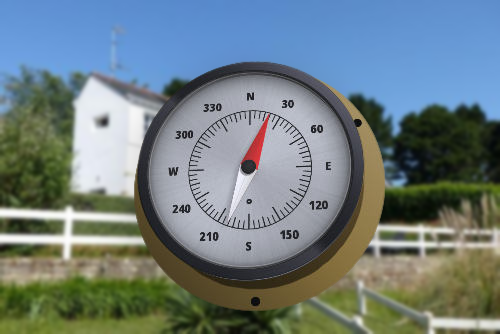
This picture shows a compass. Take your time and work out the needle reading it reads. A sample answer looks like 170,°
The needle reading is 20,°
